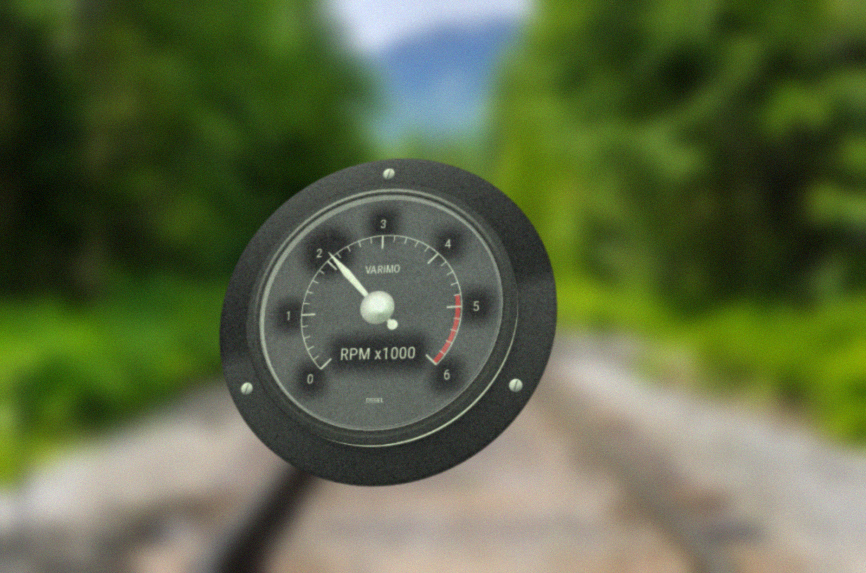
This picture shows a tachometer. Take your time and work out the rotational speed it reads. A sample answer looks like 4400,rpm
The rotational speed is 2100,rpm
